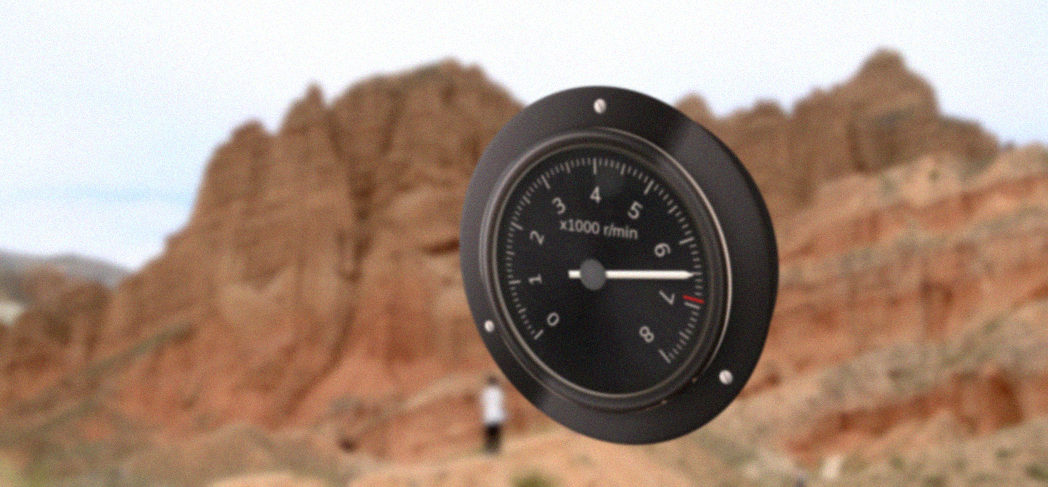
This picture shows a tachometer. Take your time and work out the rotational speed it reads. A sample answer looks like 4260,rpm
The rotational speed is 6500,rpm
